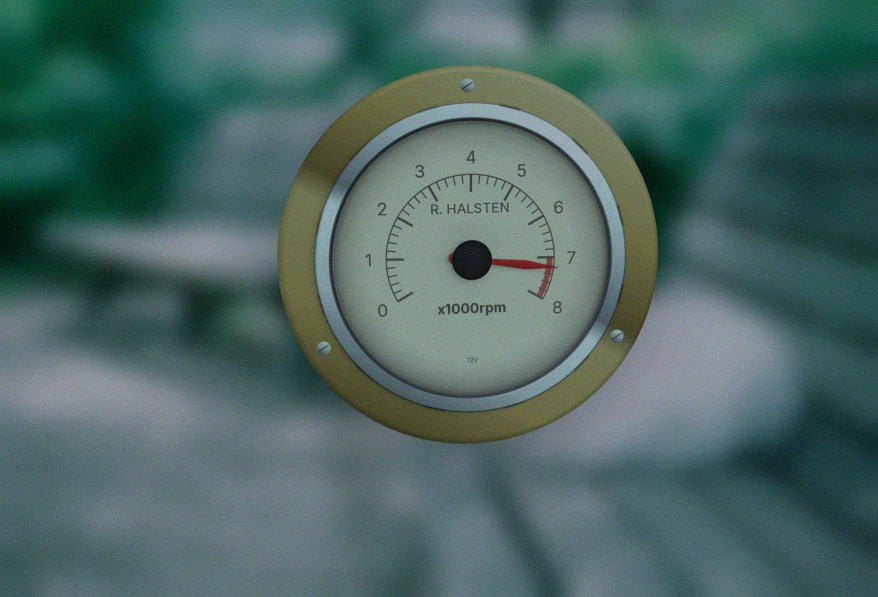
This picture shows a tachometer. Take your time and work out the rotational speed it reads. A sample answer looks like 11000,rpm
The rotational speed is 7200,rpm
